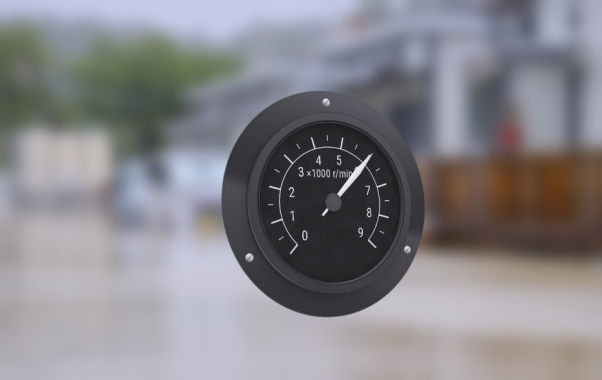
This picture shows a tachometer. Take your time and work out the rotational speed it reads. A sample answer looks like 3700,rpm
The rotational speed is 6000,rpm
